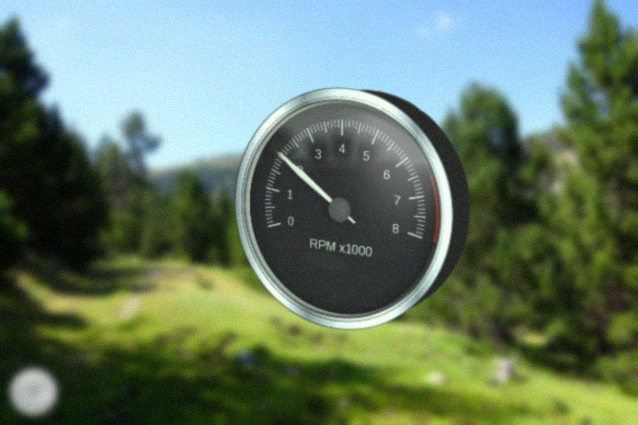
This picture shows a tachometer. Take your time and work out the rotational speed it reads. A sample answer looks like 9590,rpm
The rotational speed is 2000,rpm
